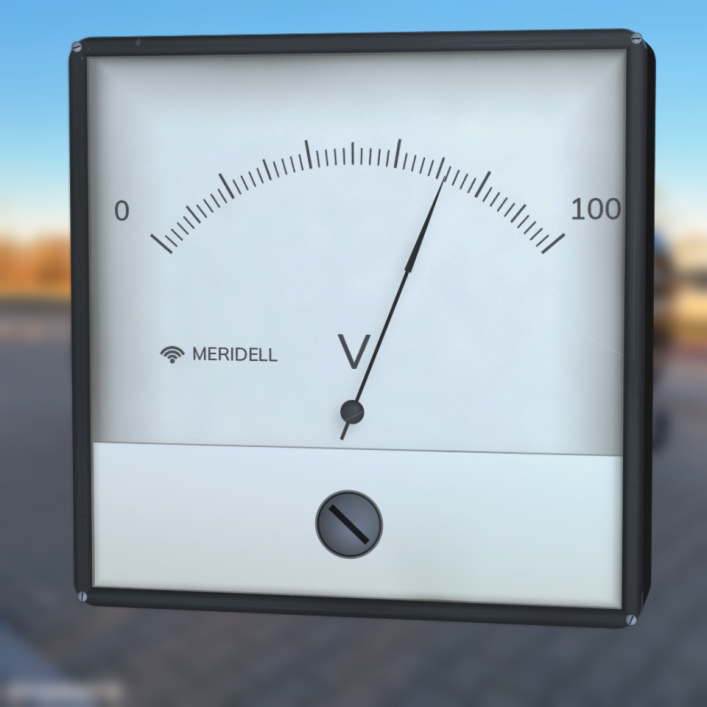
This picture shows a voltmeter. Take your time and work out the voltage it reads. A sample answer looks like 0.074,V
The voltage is 72,V
